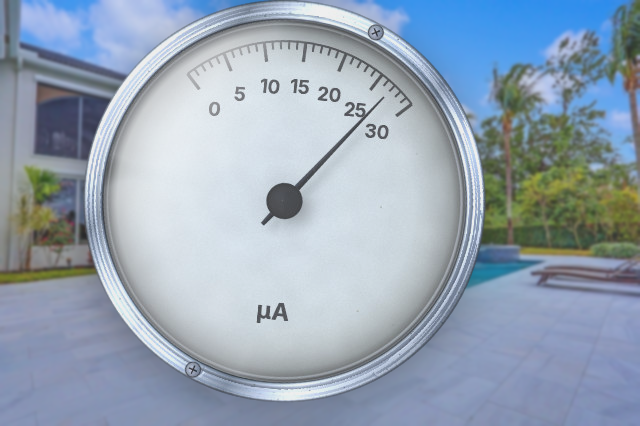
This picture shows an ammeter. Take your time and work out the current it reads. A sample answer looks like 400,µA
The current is 27,µA
